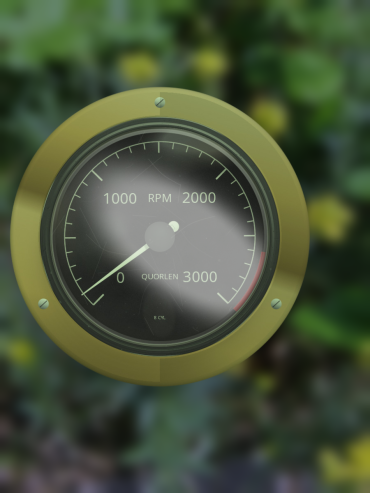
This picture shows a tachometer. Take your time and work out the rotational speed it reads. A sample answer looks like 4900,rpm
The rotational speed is 100,rpm
